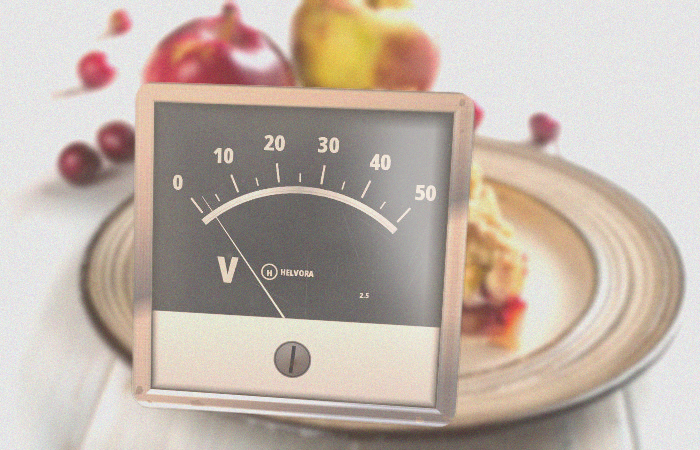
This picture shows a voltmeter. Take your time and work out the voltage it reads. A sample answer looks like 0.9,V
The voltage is 2.5,V
